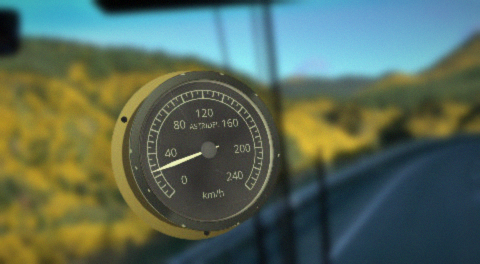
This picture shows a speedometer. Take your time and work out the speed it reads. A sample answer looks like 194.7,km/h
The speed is 25,km/h
